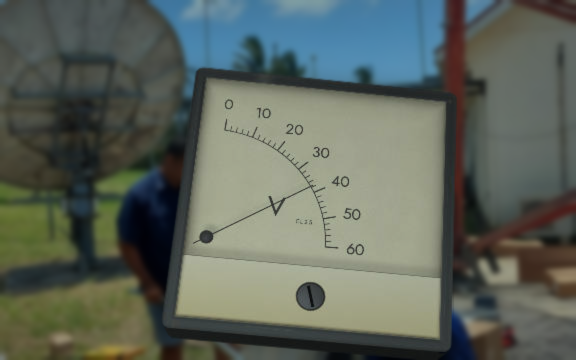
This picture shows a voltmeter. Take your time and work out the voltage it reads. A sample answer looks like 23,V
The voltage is 38,V
